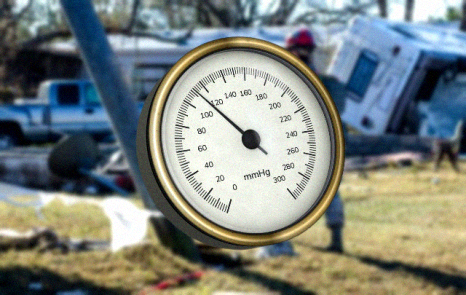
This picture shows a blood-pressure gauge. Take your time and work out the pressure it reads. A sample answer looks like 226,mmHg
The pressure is 110,mmHg
